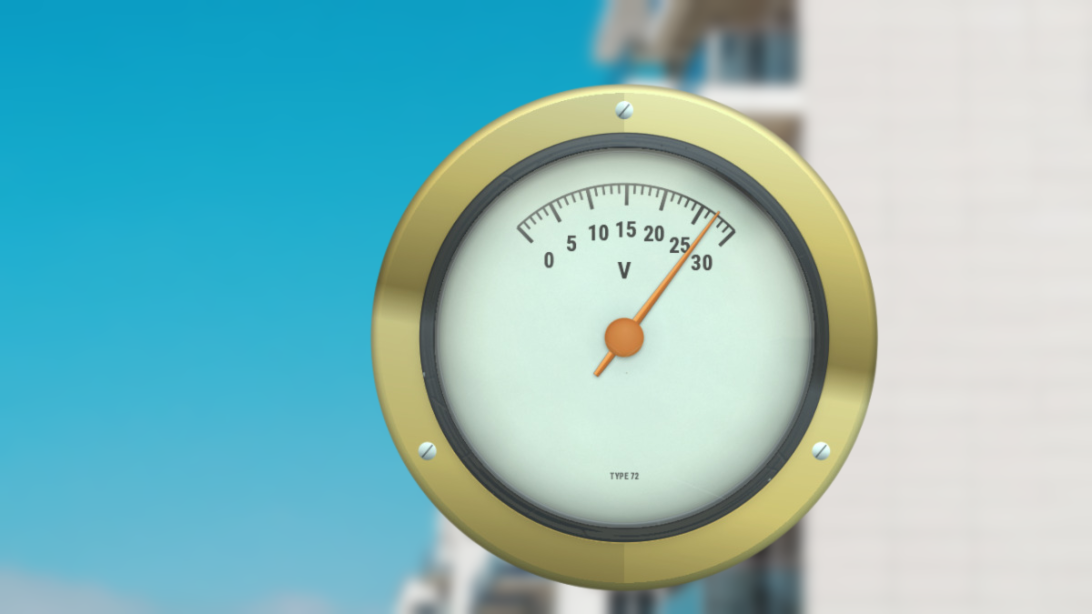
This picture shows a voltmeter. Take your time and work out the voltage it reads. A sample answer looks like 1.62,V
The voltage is 27,V
